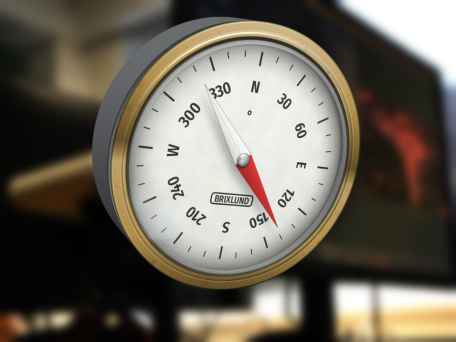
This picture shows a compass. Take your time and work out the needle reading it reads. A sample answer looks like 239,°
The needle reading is 140,°
